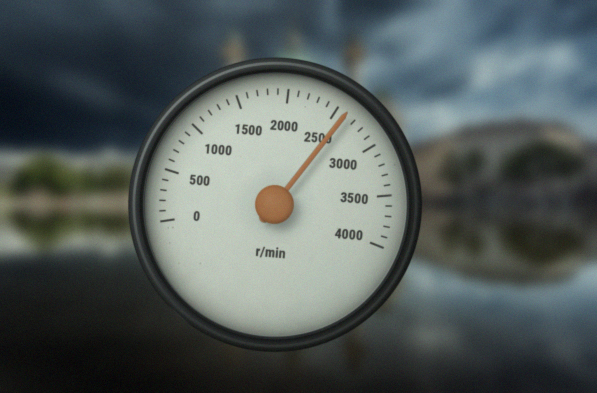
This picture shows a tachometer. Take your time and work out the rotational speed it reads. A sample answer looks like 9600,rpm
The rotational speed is 2600,rpm
